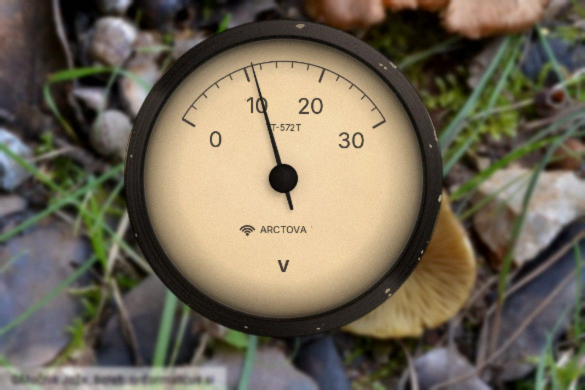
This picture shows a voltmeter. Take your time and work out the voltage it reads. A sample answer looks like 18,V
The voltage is 11,V
